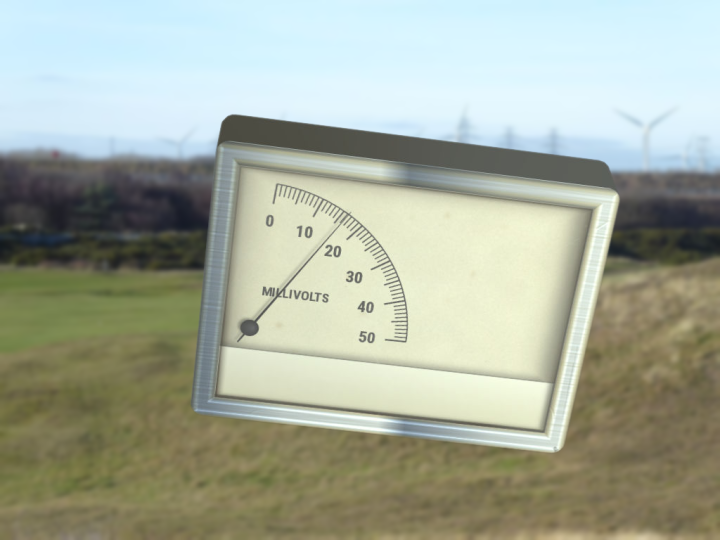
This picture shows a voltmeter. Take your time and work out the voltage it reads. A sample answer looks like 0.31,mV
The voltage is 16,mV
